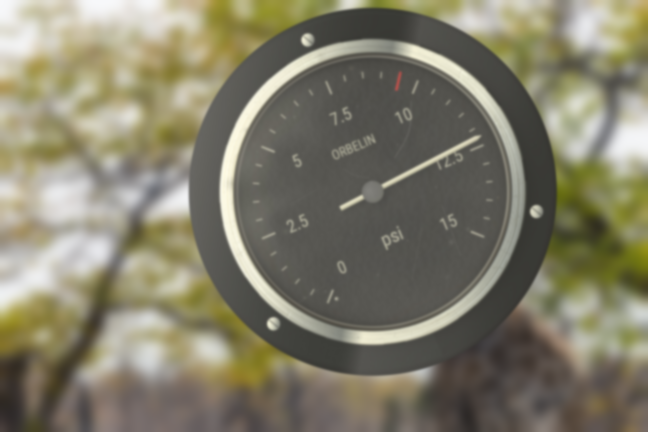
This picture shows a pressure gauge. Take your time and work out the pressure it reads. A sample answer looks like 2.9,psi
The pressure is 12.25,psi
